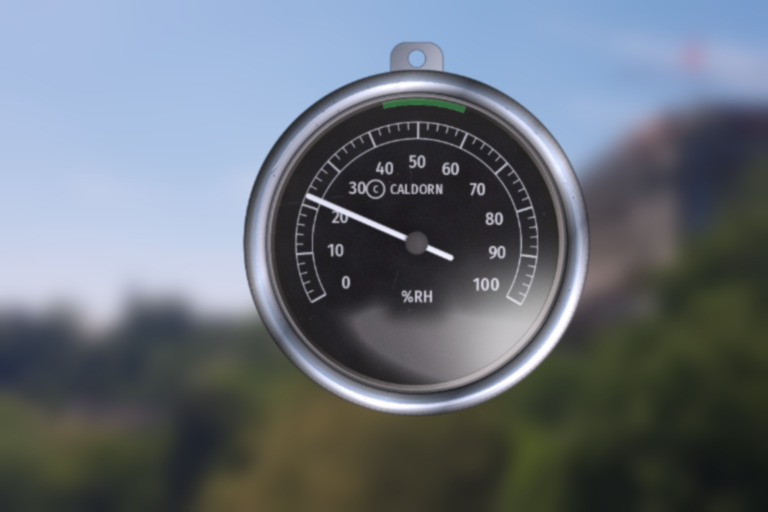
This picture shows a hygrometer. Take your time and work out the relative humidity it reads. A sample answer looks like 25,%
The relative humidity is 22,%
